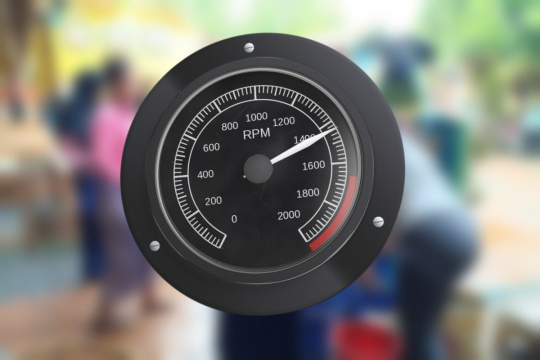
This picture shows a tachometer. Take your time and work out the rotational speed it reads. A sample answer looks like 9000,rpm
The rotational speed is 1440,rpm
